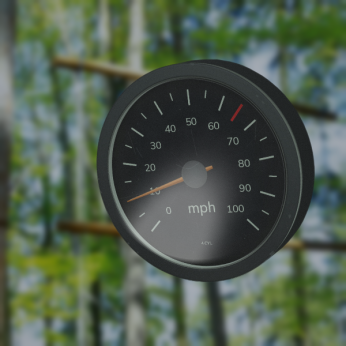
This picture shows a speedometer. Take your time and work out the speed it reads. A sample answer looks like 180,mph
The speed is 10,mph
